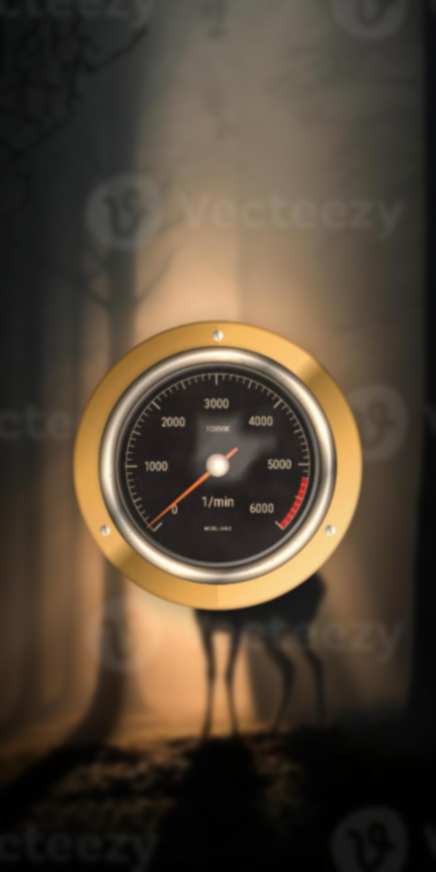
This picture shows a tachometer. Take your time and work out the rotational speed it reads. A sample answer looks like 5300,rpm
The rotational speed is 100,rpm
